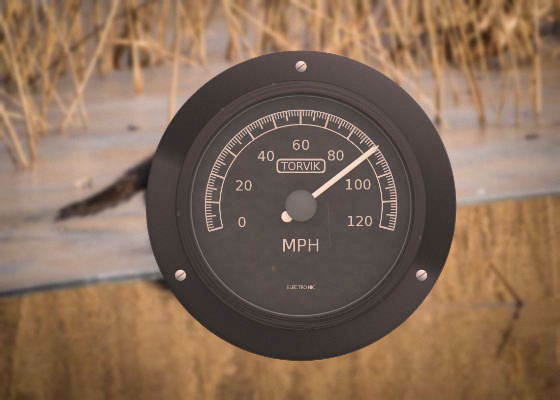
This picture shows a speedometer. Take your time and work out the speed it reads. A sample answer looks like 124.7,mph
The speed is 90,mph
